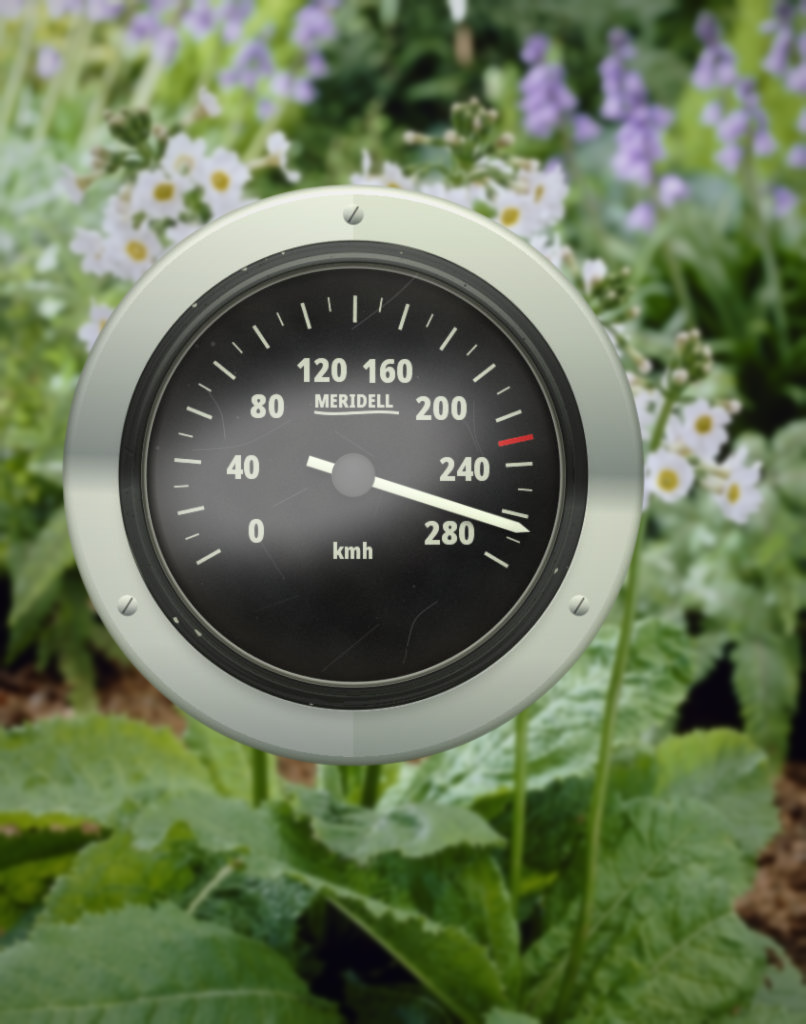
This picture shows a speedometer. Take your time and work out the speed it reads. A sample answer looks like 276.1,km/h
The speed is 265,km/h
